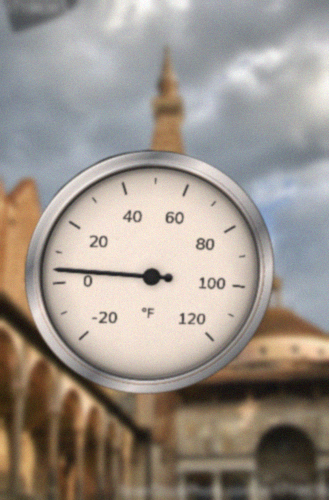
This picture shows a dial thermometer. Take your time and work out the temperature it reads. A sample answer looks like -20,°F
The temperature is 5,°F
